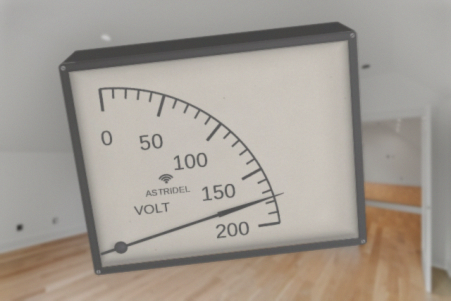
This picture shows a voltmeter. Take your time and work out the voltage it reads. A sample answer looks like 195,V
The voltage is 175,V
